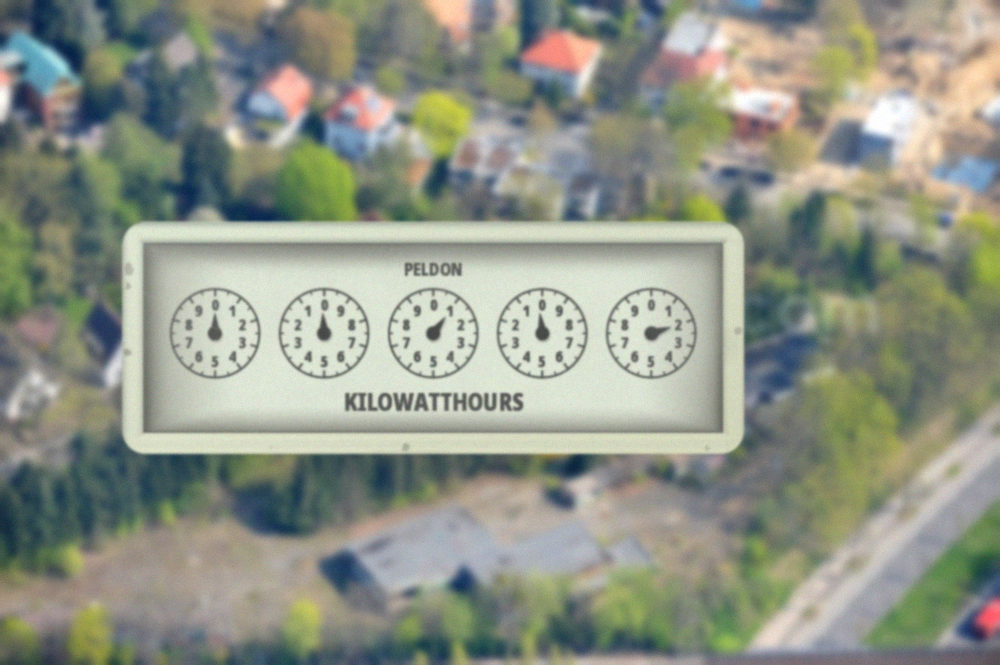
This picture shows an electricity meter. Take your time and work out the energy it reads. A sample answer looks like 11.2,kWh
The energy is 102,kWh
